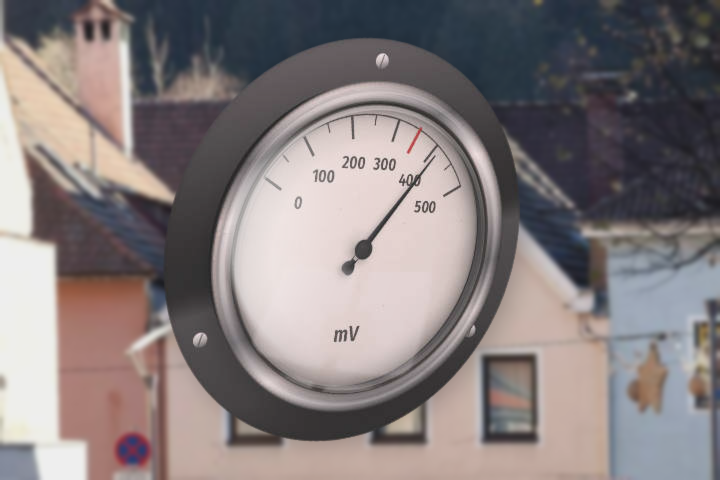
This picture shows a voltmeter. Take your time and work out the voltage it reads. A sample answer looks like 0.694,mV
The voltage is 400,mV
